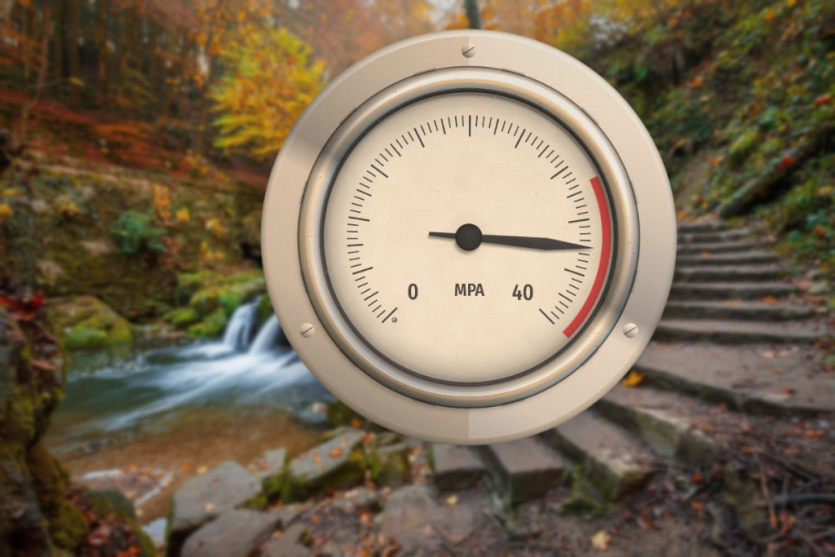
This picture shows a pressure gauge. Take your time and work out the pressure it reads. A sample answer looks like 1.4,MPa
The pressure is 34,MPa
